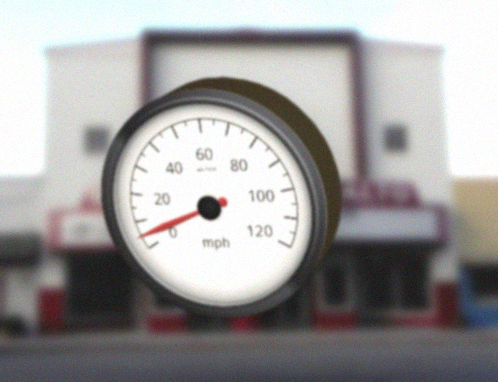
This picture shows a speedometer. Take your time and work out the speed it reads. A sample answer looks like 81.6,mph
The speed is 5,mph
